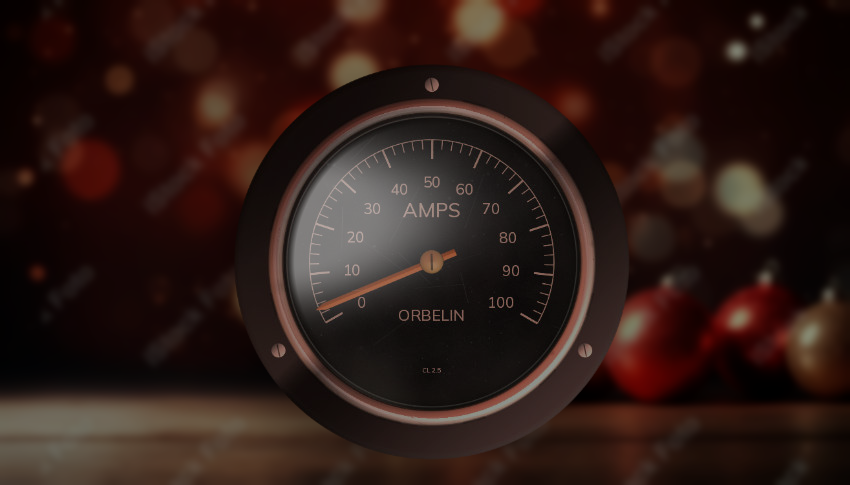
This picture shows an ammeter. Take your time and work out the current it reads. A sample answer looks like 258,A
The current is 3,A
